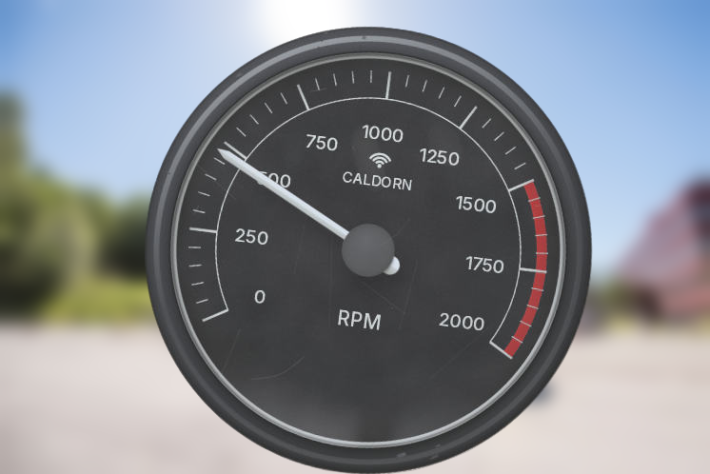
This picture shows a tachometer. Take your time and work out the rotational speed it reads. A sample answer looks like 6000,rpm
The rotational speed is 475,rpm
